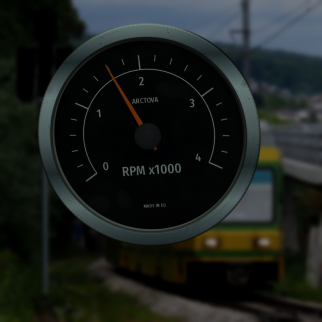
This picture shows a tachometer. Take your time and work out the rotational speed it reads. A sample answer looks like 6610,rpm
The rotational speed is 1600,rpm
